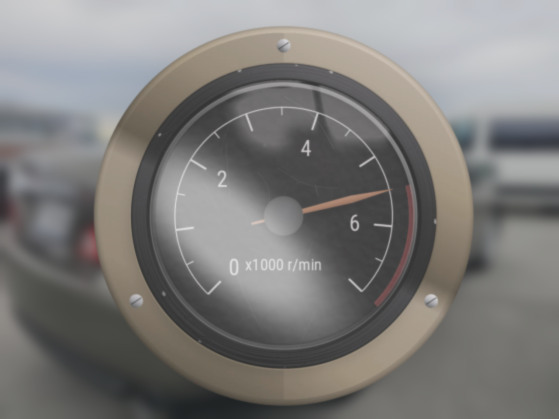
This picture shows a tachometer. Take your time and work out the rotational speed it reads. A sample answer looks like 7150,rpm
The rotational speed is 5500,rpm
